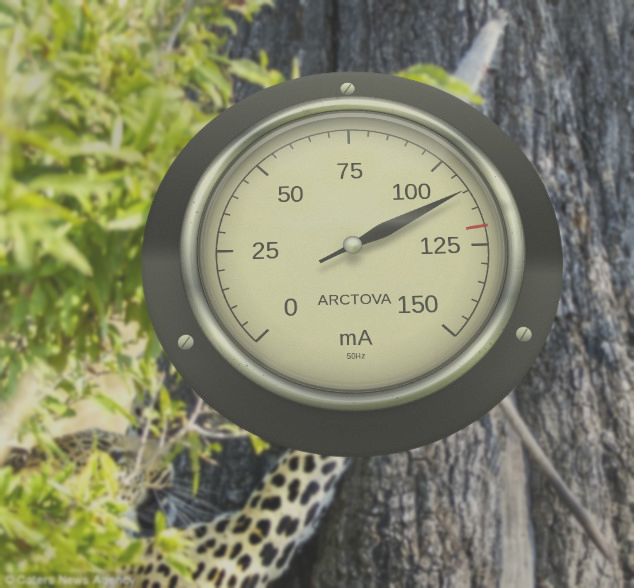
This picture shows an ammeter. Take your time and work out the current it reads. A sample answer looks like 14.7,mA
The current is 110,mA
